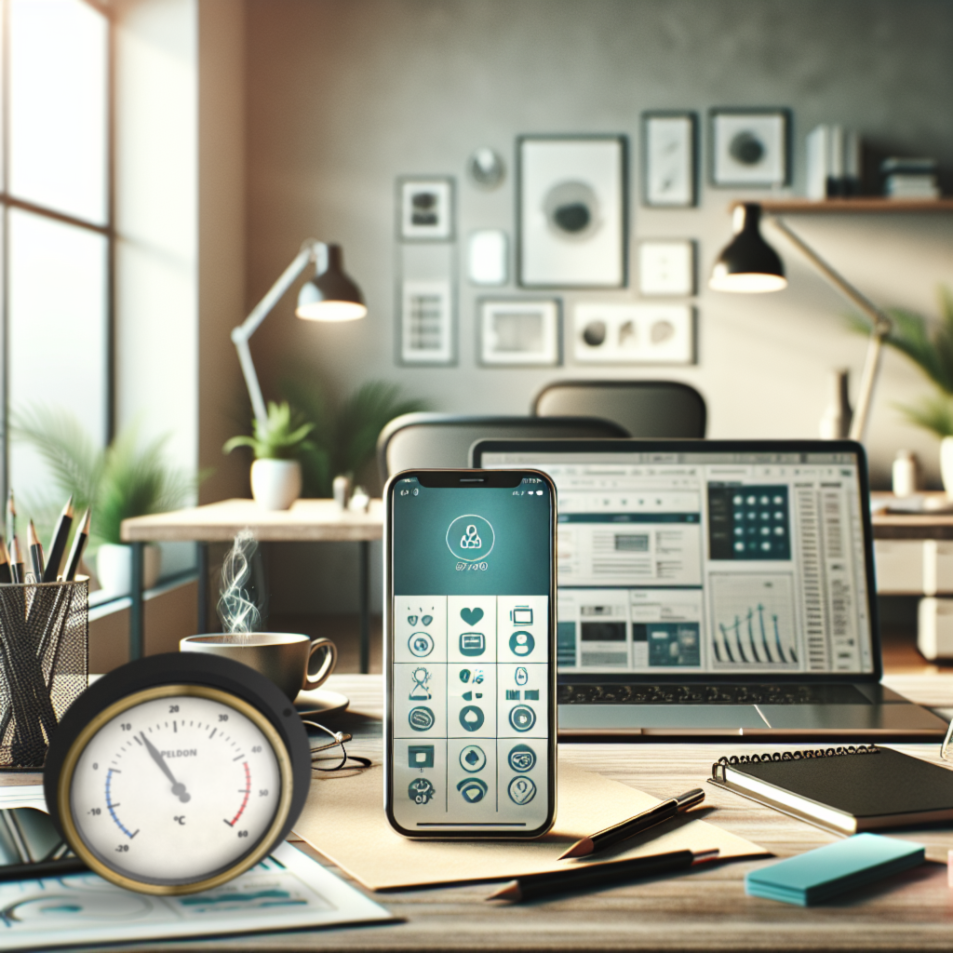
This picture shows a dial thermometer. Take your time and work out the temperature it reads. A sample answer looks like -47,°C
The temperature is 12,°C
